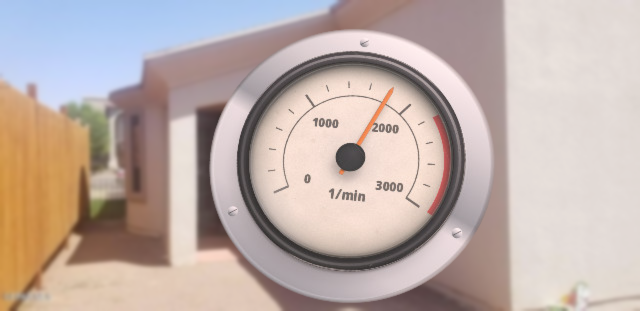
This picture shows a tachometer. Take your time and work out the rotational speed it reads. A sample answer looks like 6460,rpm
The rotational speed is 1800,rpm
